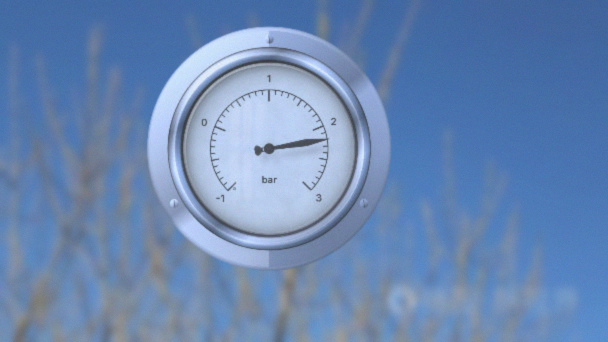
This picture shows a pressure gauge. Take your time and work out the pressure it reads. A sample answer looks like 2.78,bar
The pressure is 2.2,bar
